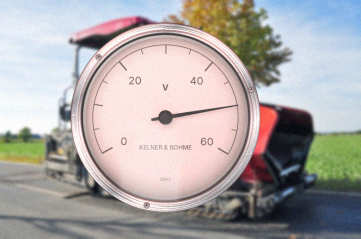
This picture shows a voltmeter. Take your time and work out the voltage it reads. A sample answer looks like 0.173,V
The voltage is 50,V
